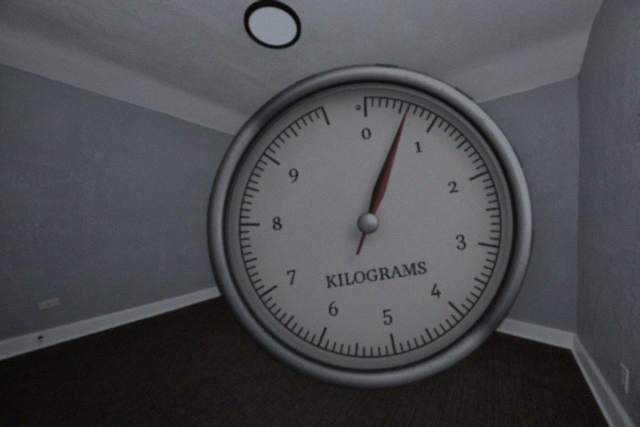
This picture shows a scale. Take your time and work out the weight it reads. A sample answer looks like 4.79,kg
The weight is 0.6,kg
